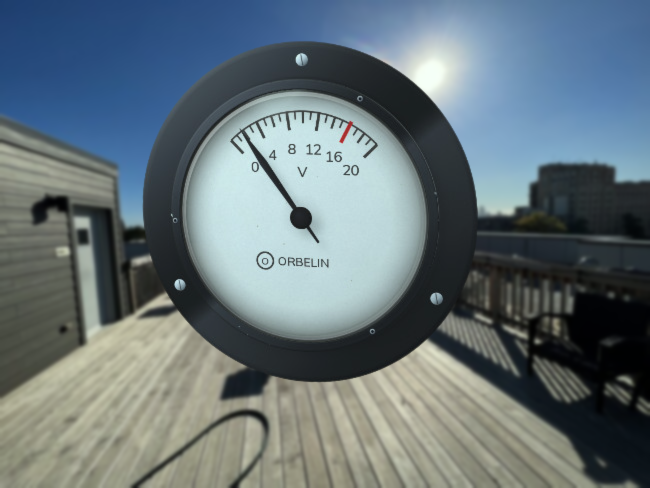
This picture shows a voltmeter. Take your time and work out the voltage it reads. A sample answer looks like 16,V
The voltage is 2,V
